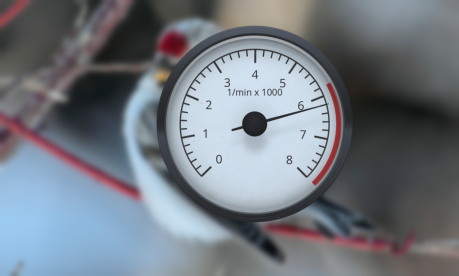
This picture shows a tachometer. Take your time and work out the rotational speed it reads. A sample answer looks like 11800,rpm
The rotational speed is 6200,rpm
